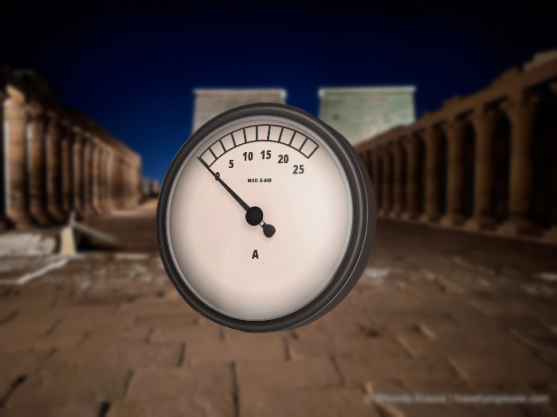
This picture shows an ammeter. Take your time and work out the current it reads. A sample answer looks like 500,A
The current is 0,A
